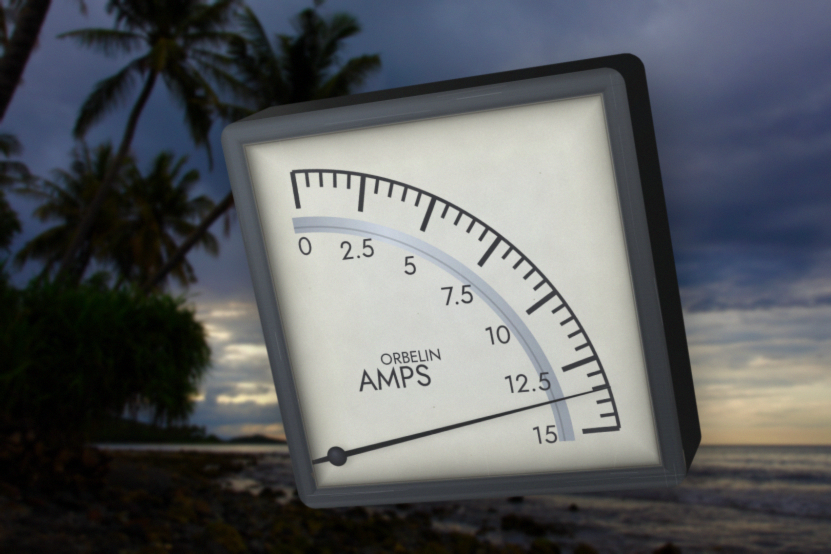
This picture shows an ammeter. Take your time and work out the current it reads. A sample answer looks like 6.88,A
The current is 13.5,A
